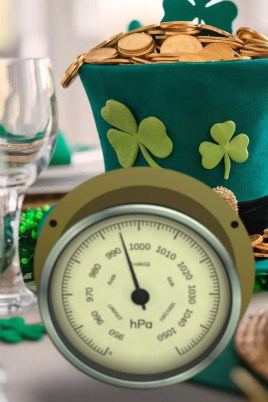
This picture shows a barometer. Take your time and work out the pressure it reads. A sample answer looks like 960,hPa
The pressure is 995,hPa
